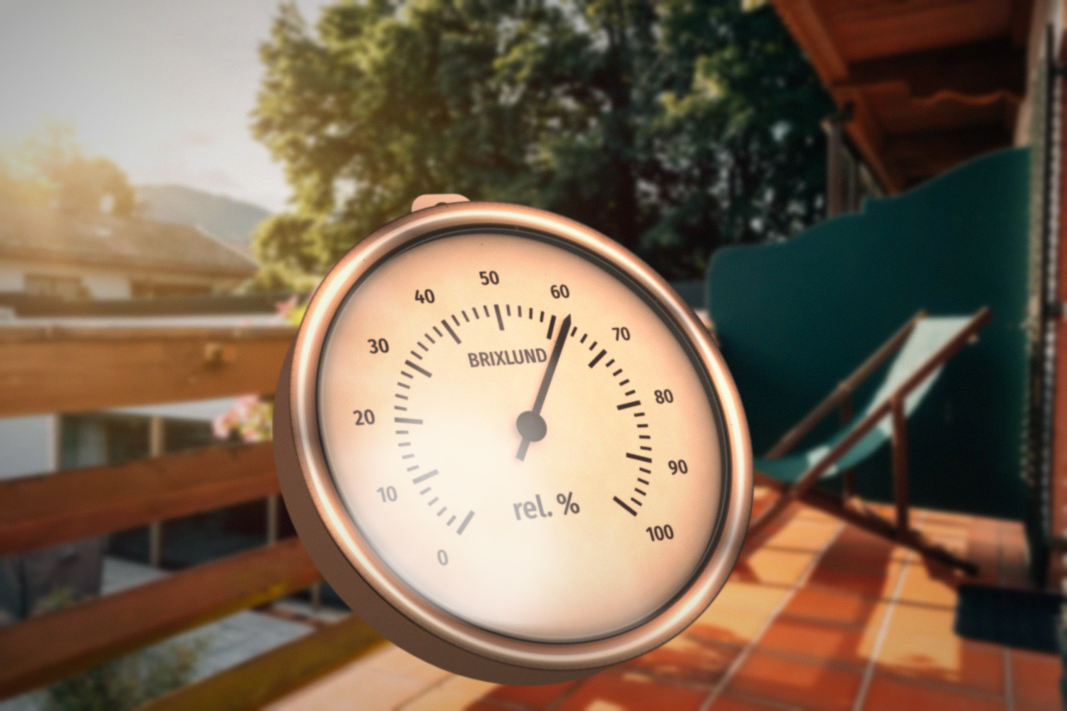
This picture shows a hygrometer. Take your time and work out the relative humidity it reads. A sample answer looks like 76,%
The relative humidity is 62,%
